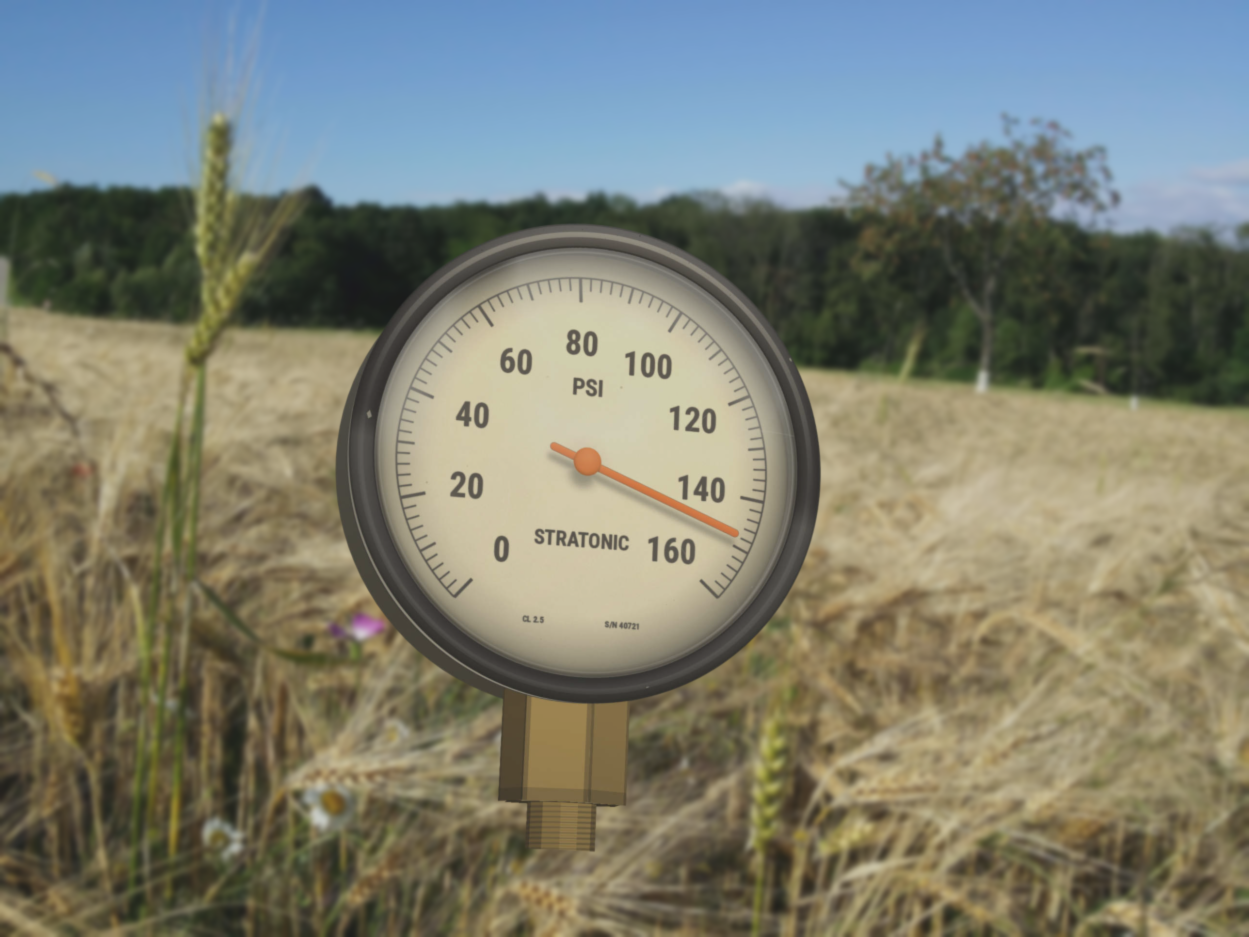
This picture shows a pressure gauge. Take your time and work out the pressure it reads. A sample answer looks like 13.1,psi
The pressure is 148,psi
